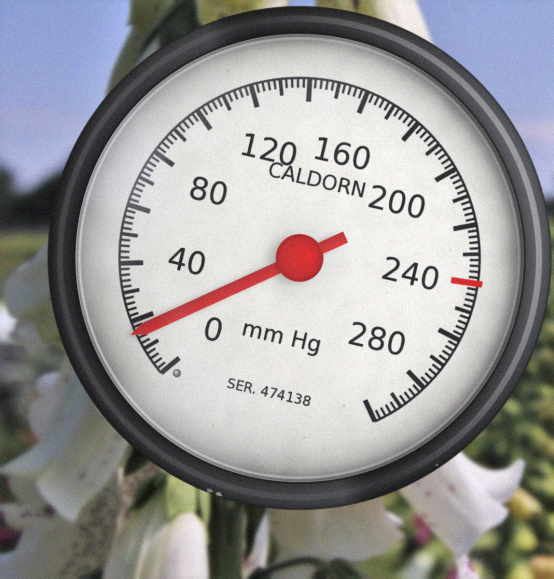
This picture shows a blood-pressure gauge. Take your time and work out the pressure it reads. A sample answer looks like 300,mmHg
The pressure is 16,mmHg
